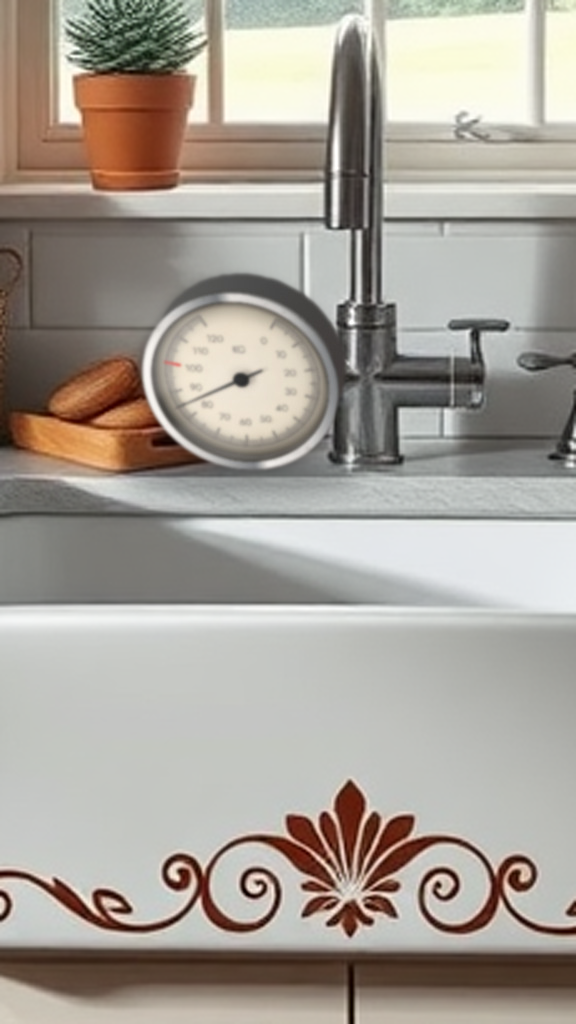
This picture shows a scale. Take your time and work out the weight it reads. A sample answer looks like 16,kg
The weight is 85,kg
